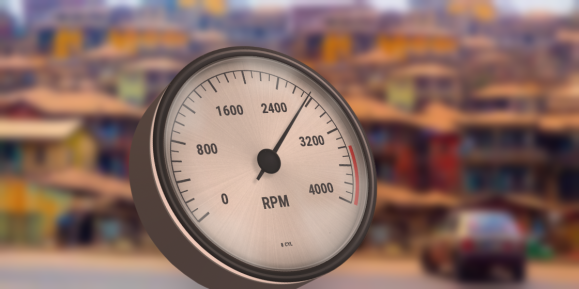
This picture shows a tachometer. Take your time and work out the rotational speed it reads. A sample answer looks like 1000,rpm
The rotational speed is 2750,rpm
